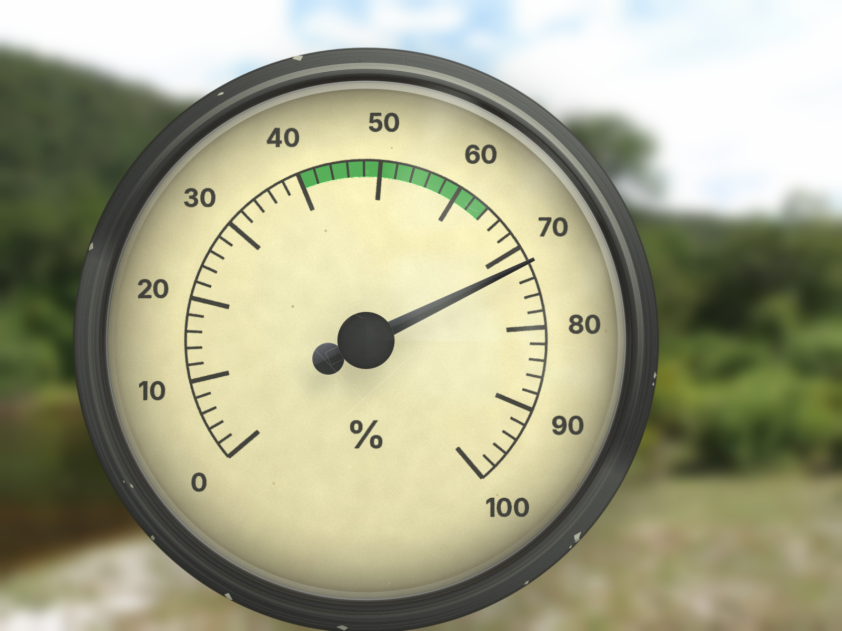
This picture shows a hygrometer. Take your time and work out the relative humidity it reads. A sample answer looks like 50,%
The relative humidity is 72,%
